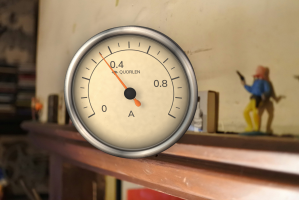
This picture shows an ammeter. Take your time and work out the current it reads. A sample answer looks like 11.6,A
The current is 0.35,A
